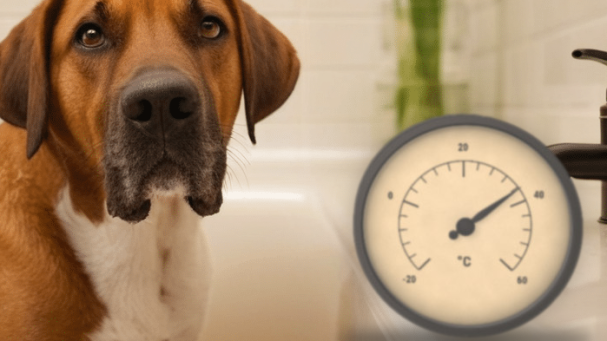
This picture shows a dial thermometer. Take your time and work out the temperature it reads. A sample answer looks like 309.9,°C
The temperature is 36,°C
